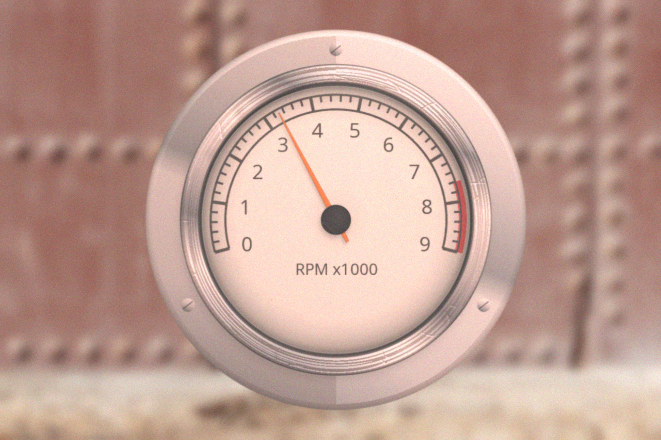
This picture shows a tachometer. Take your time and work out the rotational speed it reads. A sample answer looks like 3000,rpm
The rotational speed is 3300,rpm
